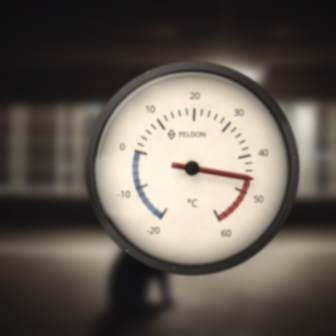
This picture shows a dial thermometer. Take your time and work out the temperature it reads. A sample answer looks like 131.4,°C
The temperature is 46,°C
